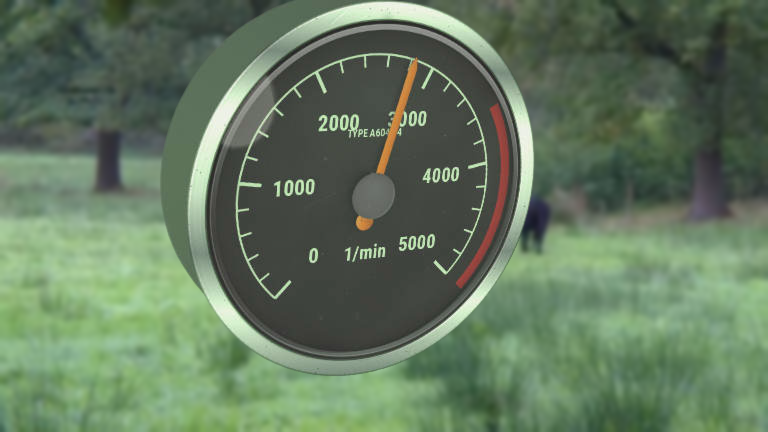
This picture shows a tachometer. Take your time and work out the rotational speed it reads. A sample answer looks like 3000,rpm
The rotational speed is 2800,rpm
